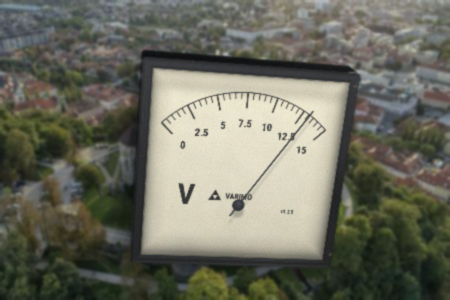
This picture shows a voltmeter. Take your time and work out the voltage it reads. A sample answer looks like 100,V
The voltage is 13,V
